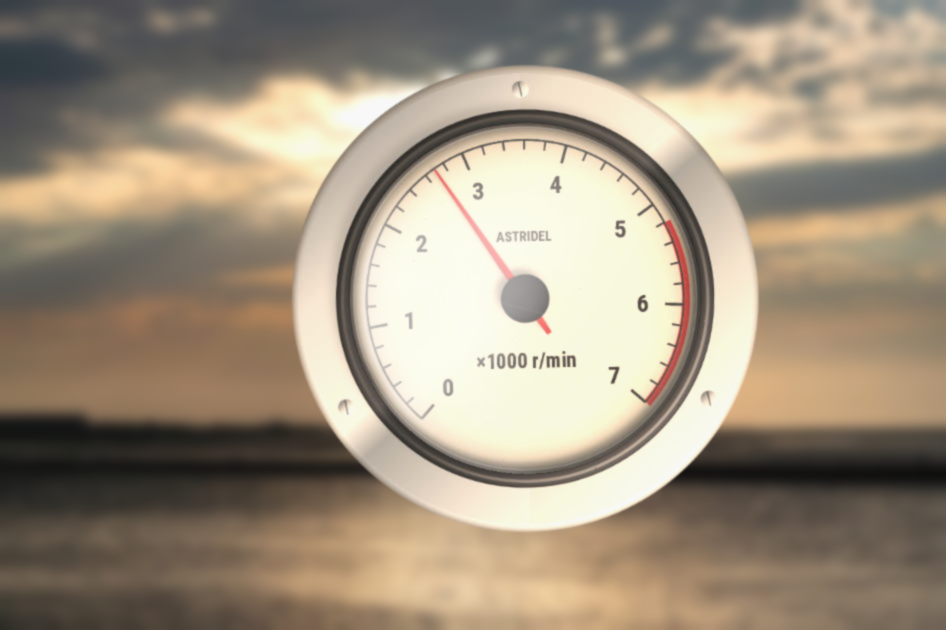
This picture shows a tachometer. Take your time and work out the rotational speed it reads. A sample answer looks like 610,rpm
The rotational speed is 2700,rpm
